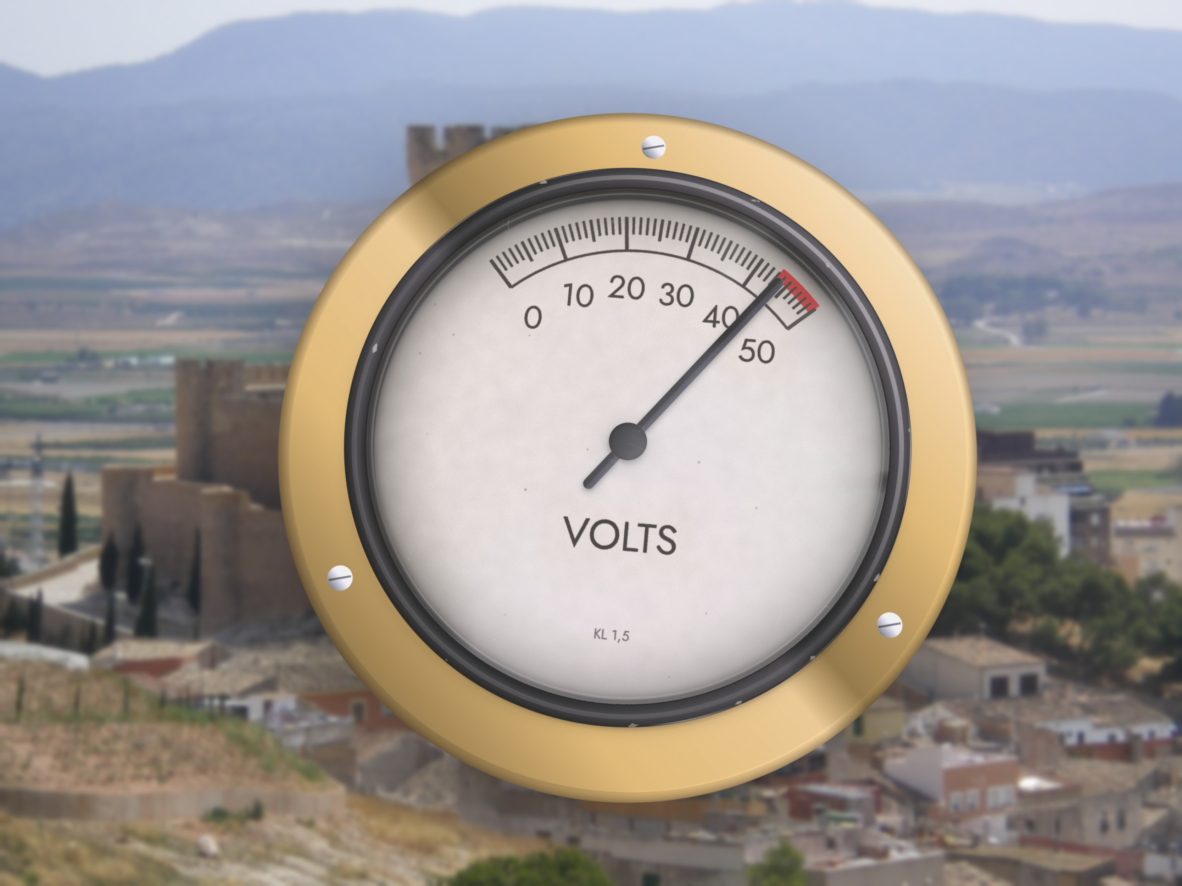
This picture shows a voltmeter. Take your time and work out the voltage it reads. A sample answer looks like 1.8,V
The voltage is 44,V
